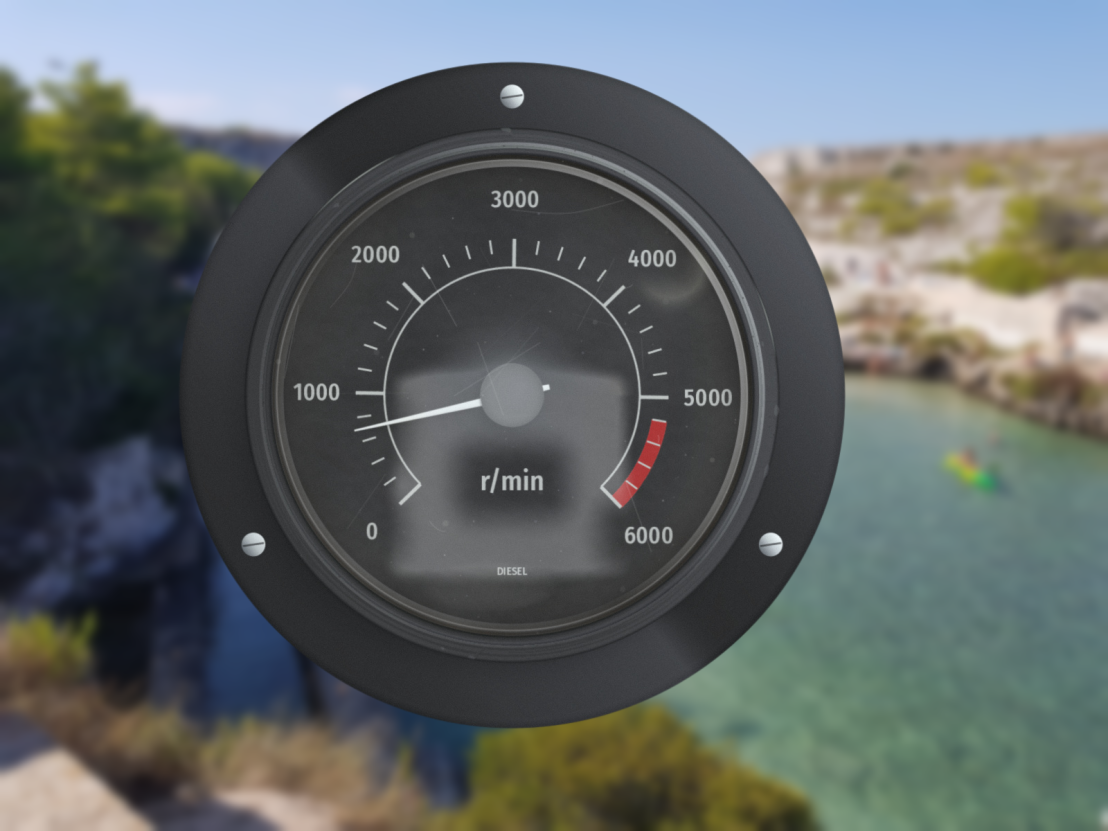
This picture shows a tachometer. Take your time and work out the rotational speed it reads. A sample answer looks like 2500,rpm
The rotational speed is 700,rpm
